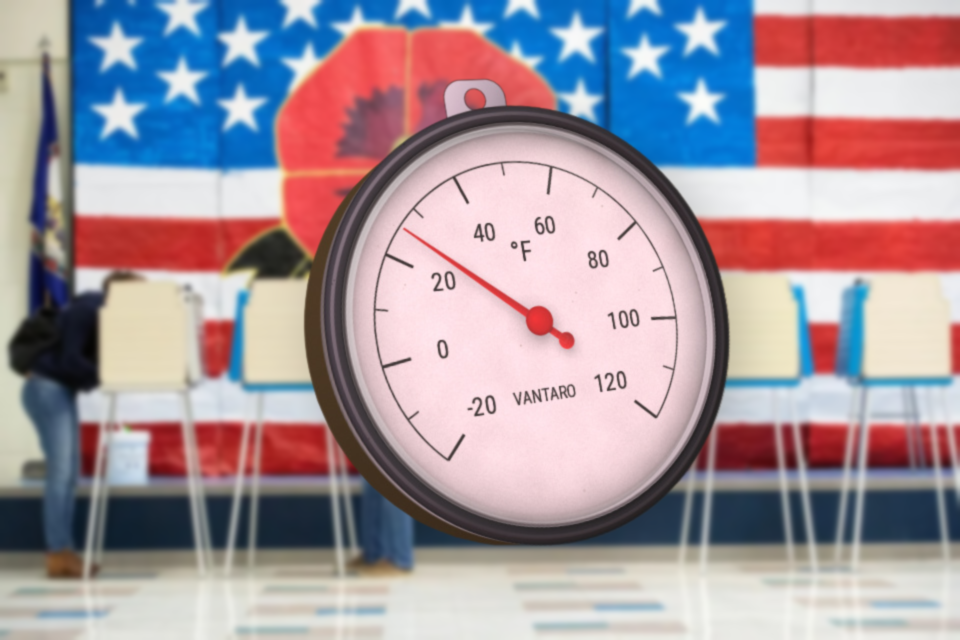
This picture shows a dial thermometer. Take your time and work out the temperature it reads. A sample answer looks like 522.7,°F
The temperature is 25,°F
